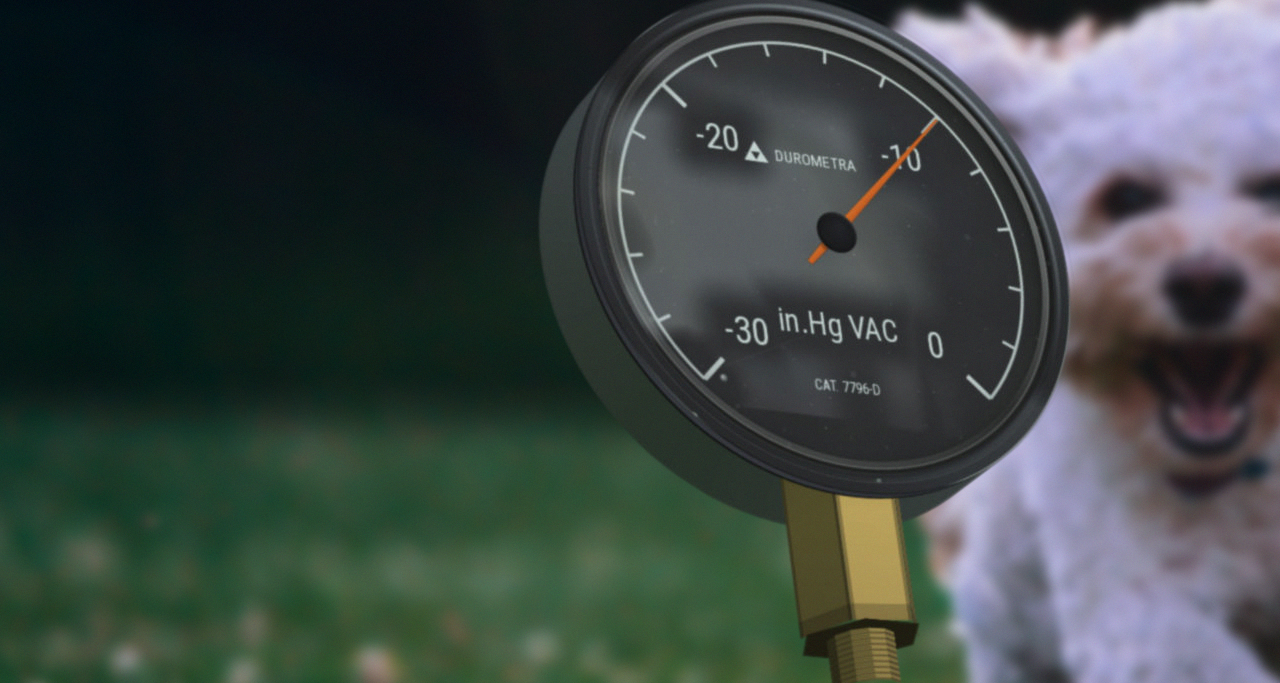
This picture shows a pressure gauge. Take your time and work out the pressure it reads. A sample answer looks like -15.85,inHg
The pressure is -10,inHg
